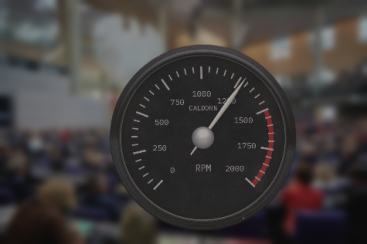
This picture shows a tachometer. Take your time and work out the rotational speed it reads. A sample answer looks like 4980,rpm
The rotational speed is 1275,rpm
